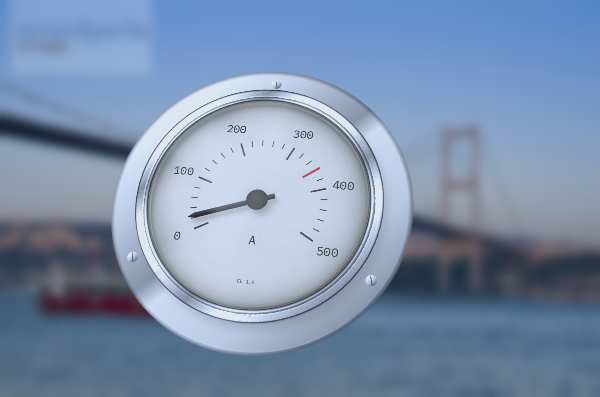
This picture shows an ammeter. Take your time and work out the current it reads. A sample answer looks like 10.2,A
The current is 20,A
